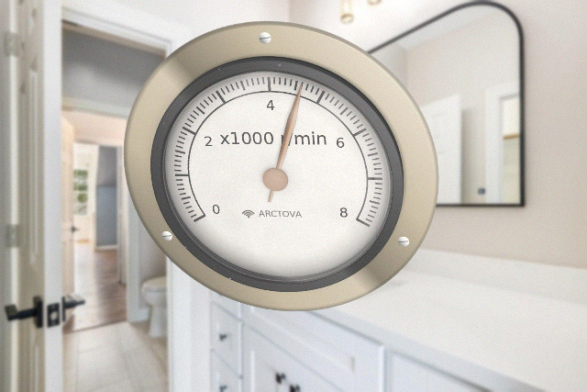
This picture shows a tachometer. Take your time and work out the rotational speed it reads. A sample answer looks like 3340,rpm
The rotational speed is 4600,rpm
